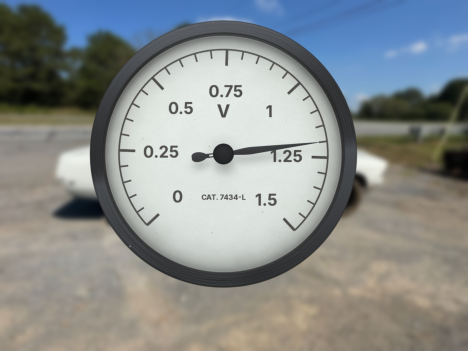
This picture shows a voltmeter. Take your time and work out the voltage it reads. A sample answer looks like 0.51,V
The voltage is 1.2,V
